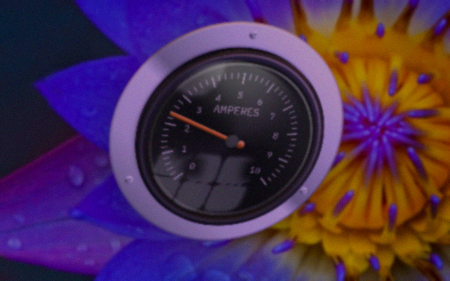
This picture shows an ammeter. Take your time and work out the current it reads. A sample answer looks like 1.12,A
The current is 2.4,A
